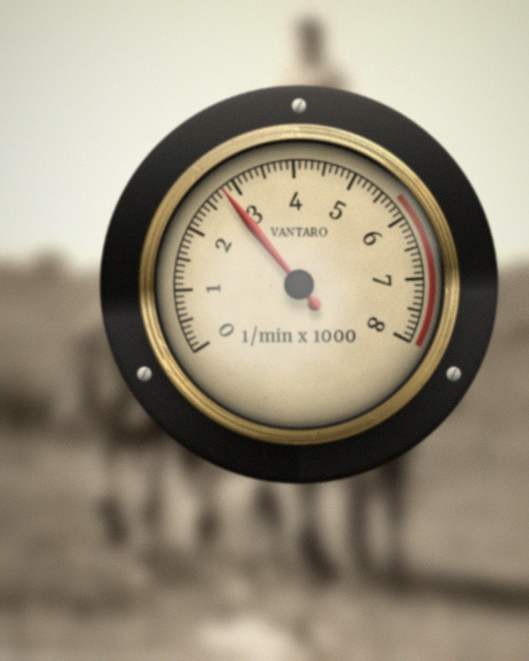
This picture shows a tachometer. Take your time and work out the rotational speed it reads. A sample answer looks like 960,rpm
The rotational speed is 2800,rpm
